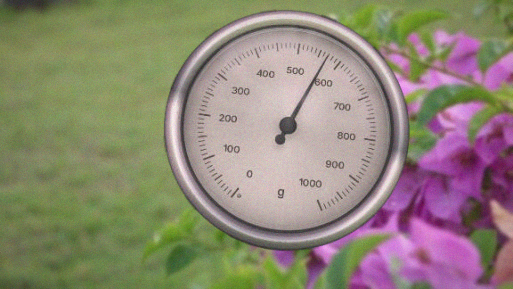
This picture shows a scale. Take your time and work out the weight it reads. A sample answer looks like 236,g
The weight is 570,g
